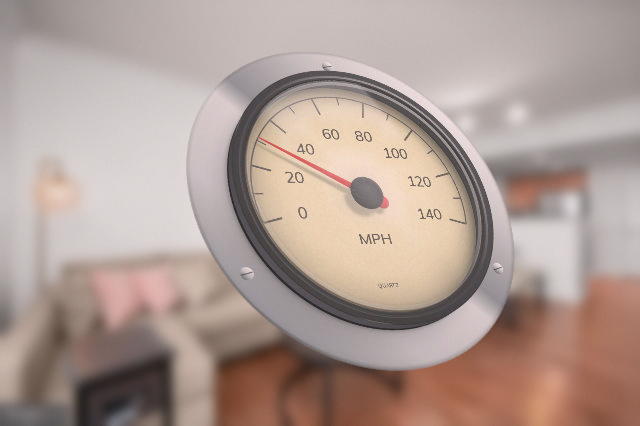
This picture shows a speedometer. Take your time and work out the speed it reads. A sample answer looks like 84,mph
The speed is 30,mph
